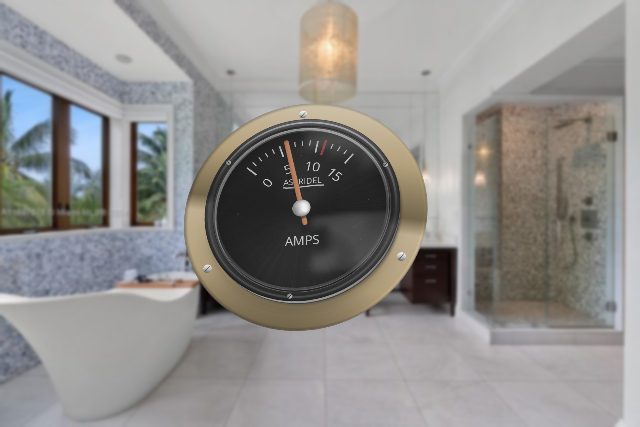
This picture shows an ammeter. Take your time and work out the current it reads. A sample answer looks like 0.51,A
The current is 6,A
